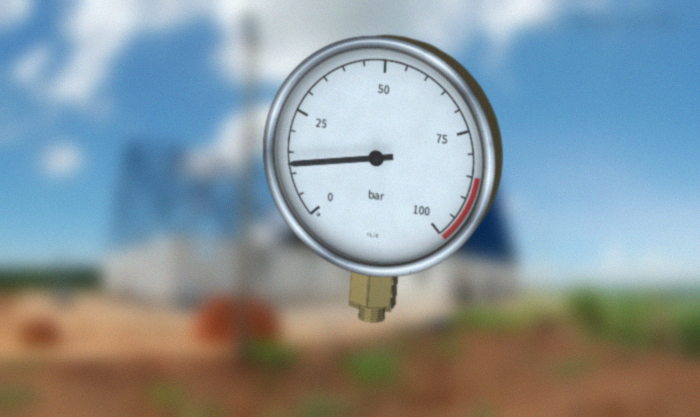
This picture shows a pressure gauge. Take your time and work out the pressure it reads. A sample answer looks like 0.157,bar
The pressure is 12.5,bar
